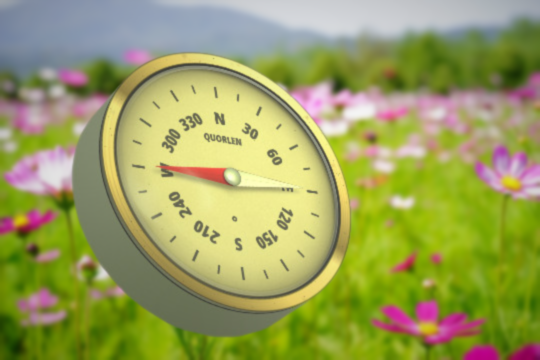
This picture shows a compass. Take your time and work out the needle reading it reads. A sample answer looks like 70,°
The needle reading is 270,°
